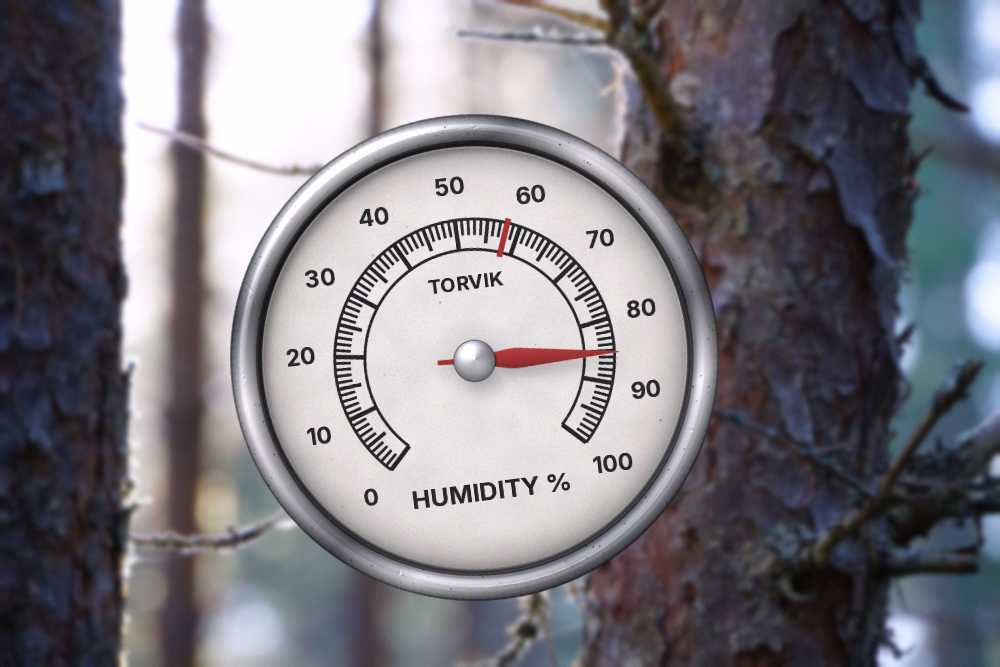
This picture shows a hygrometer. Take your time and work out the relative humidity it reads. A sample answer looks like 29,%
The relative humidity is 85,%
